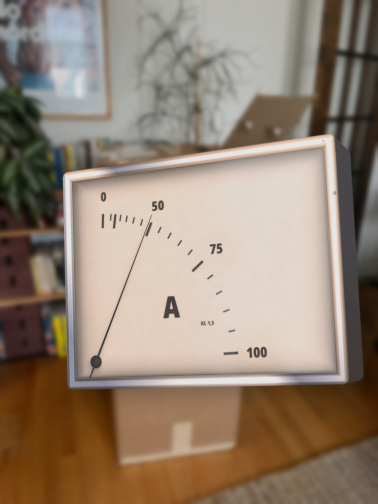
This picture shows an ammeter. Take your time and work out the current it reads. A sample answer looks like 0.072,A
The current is 50,A
